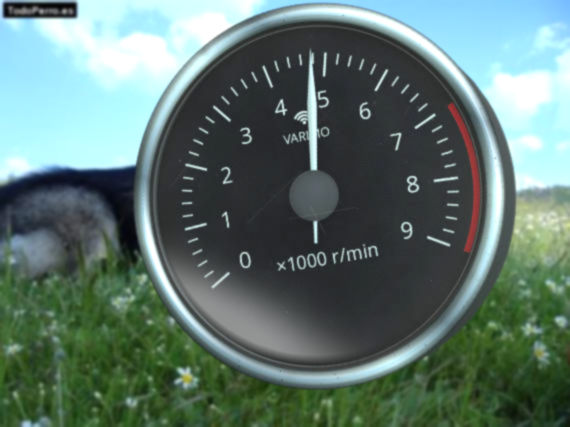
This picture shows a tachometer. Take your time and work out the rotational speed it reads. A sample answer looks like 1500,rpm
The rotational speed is 4800,rpm
